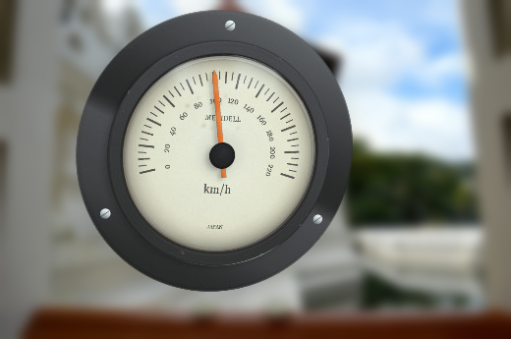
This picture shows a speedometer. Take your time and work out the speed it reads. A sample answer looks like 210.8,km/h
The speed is 100,km/h
